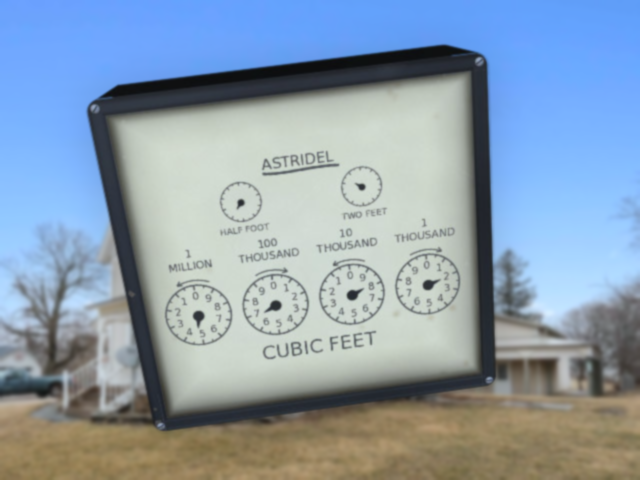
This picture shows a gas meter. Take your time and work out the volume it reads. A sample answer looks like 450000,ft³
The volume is 468200,ft³
